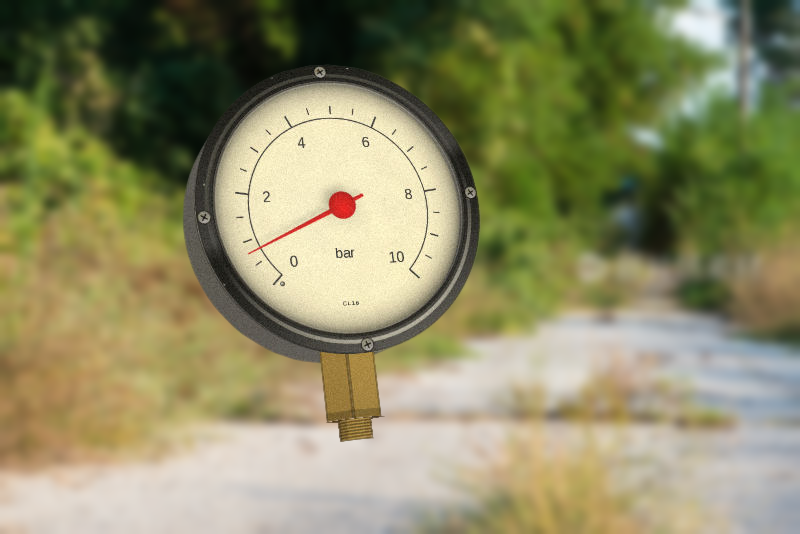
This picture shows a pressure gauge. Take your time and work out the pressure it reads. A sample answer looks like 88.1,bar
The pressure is 0.75,bar
